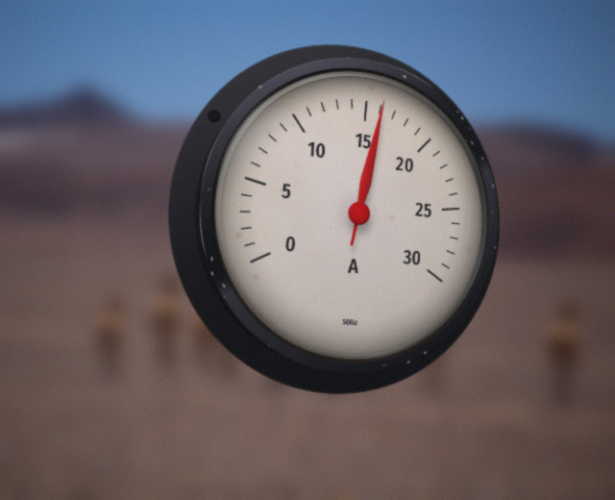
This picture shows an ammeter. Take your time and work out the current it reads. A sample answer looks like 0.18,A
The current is 16,A
